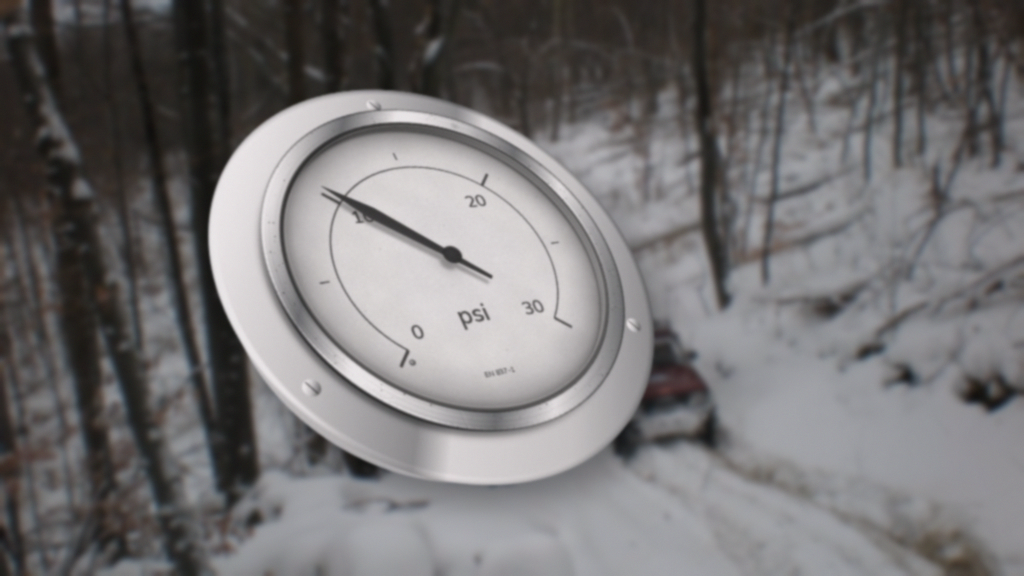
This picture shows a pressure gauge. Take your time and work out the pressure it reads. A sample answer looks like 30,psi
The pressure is 10,psi
